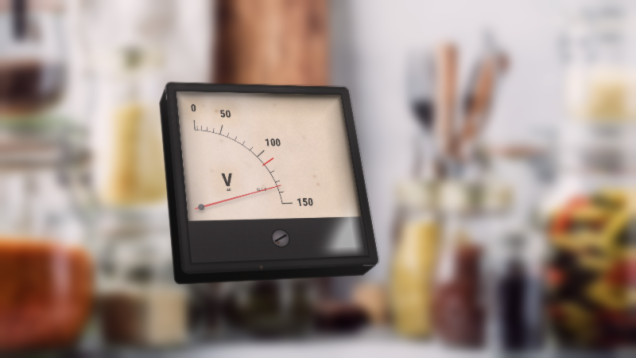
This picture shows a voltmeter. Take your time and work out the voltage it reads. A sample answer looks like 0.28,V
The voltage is 135,V
